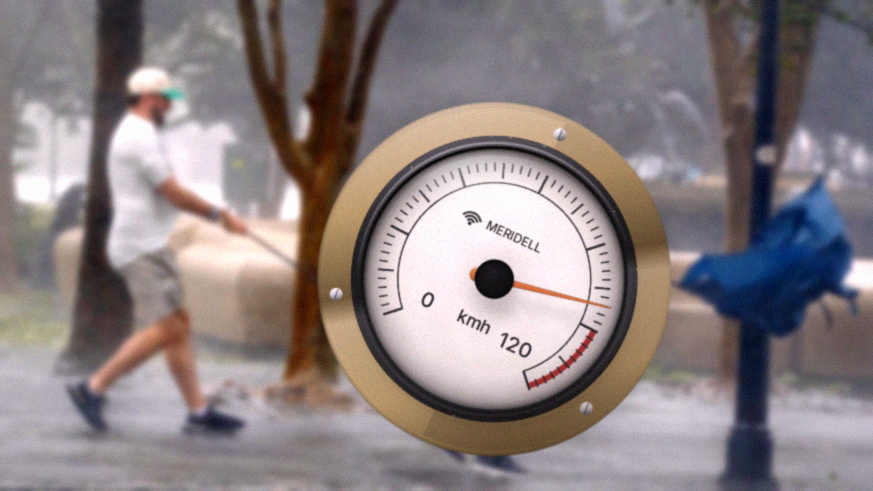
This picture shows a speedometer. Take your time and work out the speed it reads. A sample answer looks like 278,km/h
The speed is 94,km/h
